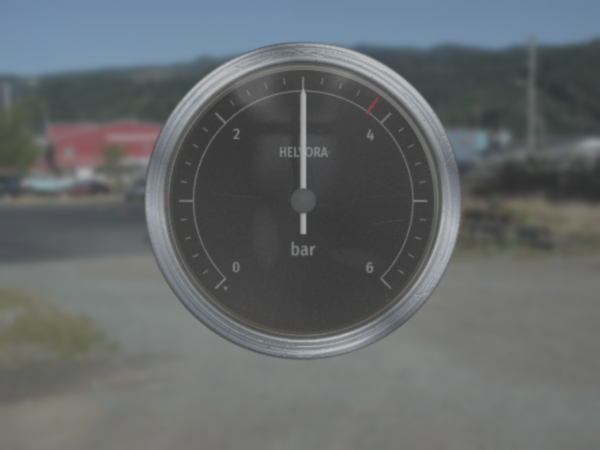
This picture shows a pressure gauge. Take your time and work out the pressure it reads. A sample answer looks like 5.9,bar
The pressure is 3,bar
